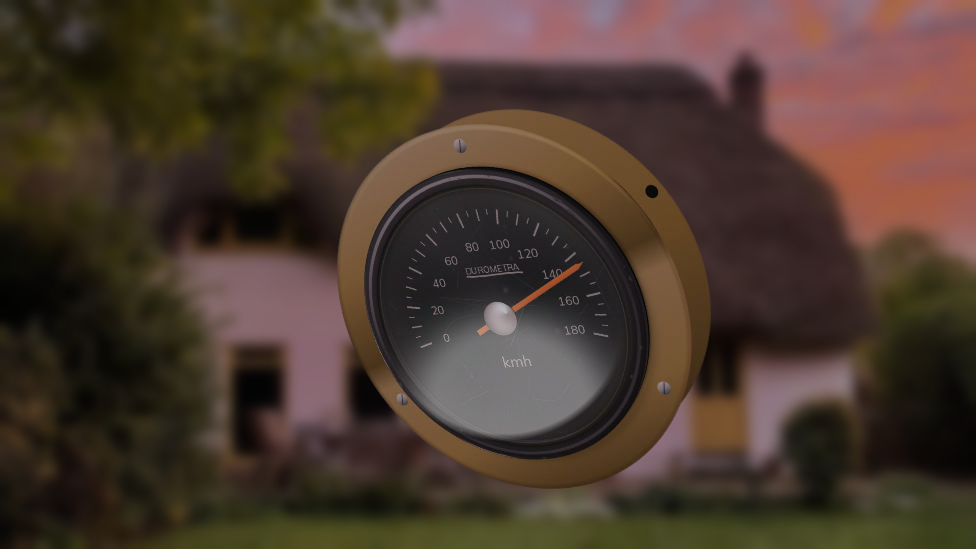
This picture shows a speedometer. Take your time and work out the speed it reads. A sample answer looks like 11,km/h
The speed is 145,km/h
